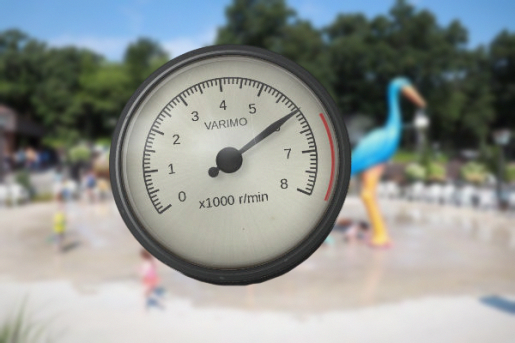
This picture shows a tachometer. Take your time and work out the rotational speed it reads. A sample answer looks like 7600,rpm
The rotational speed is 6000,rpm
